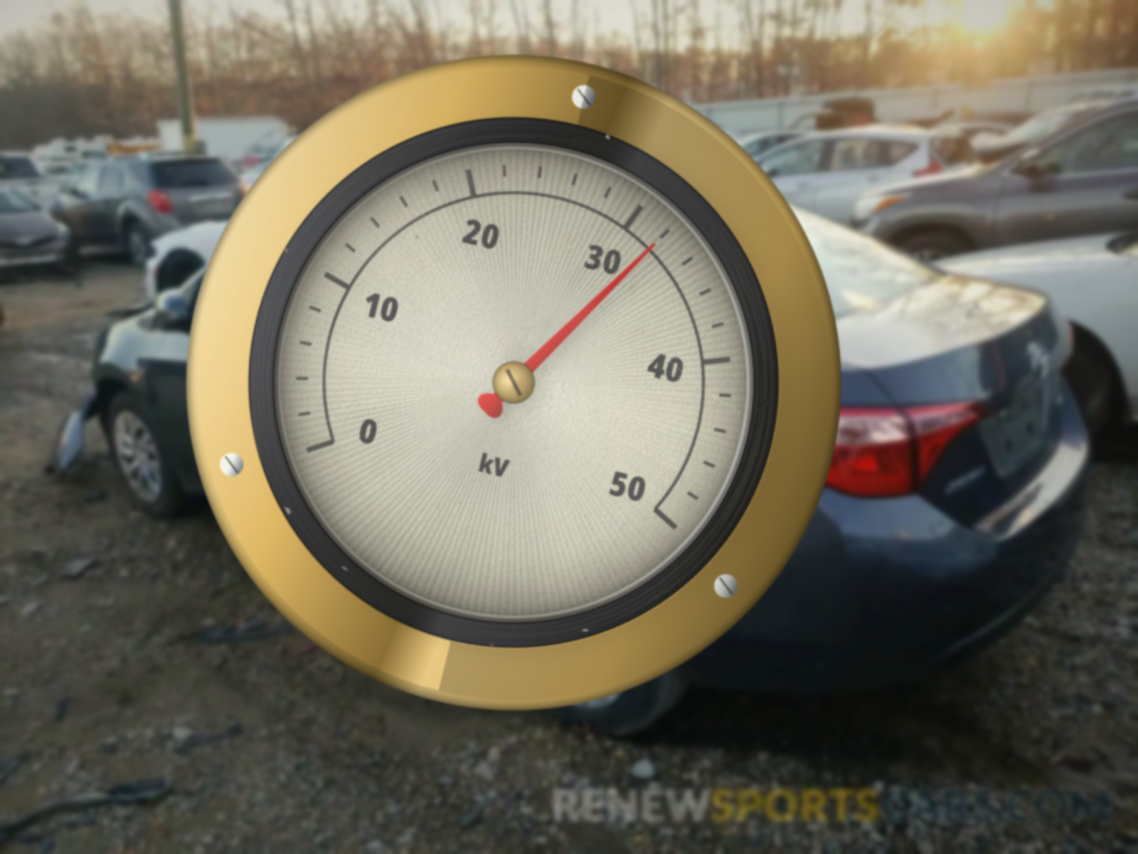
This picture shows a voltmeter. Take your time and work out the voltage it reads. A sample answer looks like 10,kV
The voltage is 32,kV
